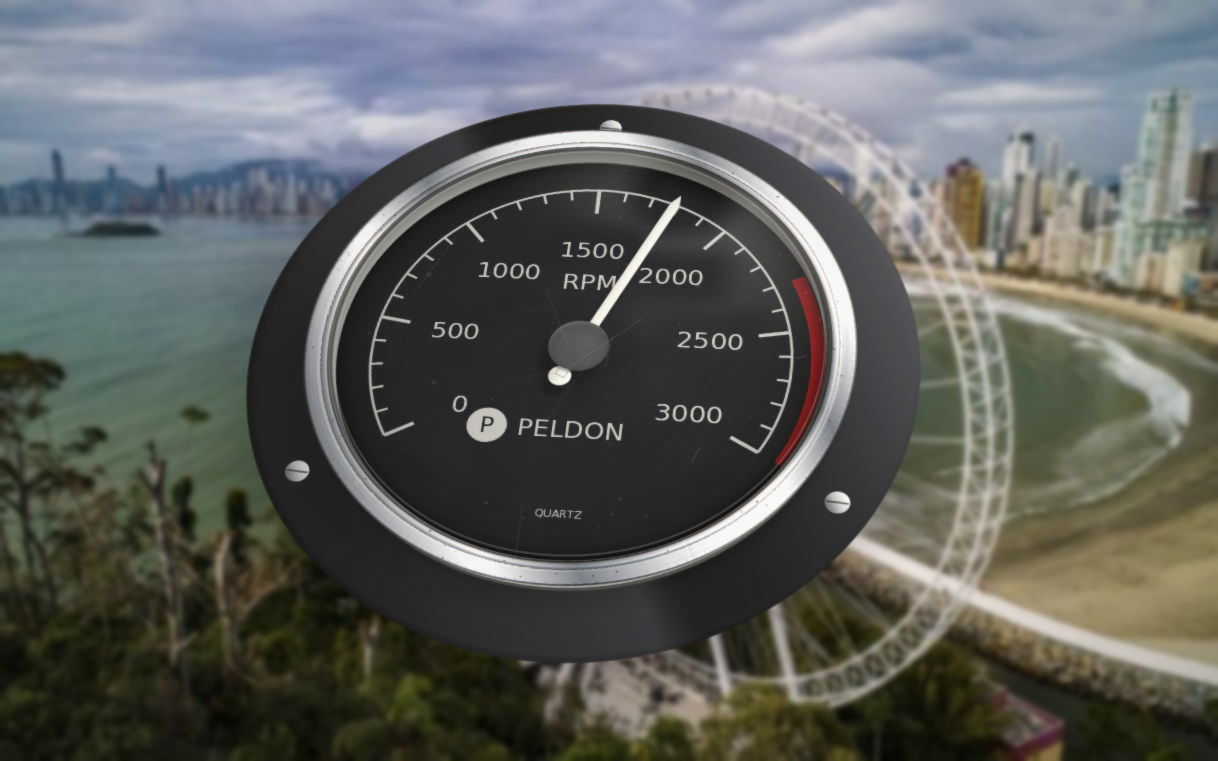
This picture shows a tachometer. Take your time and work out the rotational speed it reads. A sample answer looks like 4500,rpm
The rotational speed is 1800,rpm
